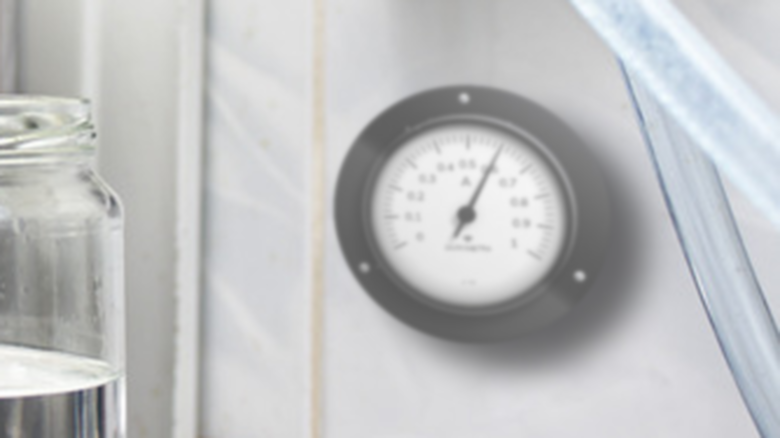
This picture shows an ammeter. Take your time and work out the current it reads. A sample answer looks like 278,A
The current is 0.6,A
